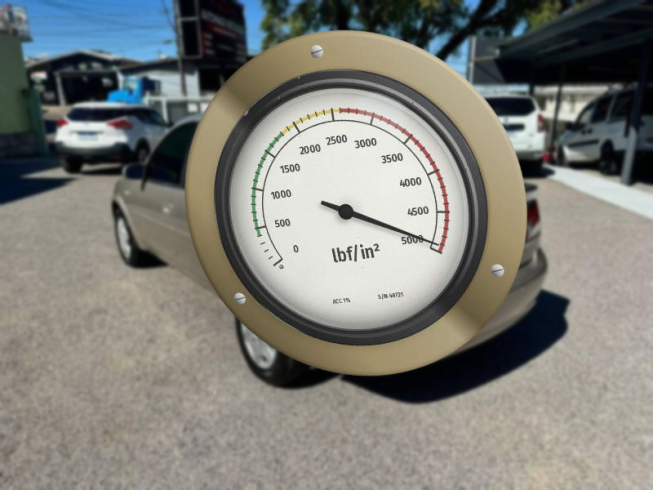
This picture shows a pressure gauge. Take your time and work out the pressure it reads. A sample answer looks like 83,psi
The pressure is 4900,psi
